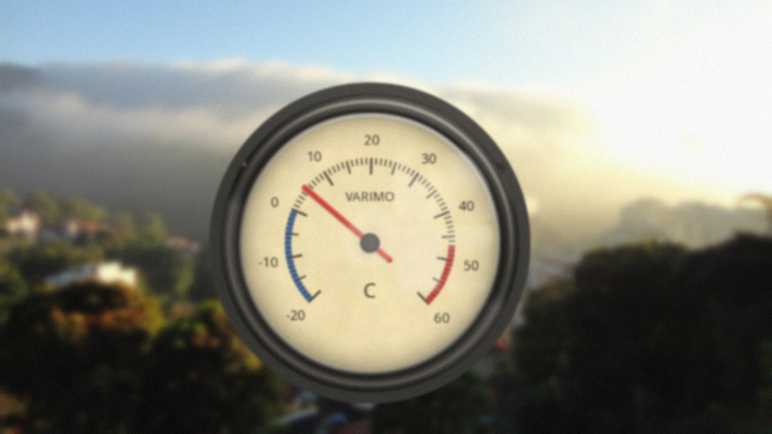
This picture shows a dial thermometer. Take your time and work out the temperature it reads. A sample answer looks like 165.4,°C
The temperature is 5,°C
